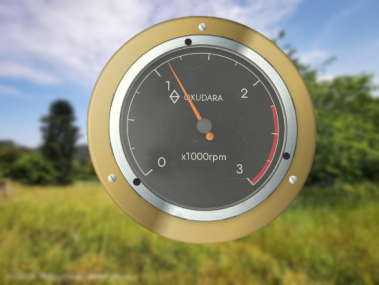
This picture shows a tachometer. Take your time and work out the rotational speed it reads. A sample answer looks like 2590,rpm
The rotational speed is 1125,rpm
